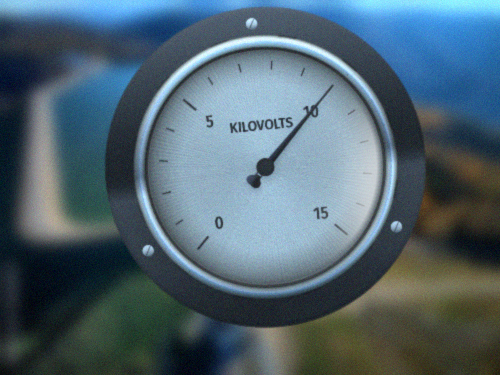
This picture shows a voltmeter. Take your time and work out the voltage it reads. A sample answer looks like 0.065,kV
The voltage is 10,kV
